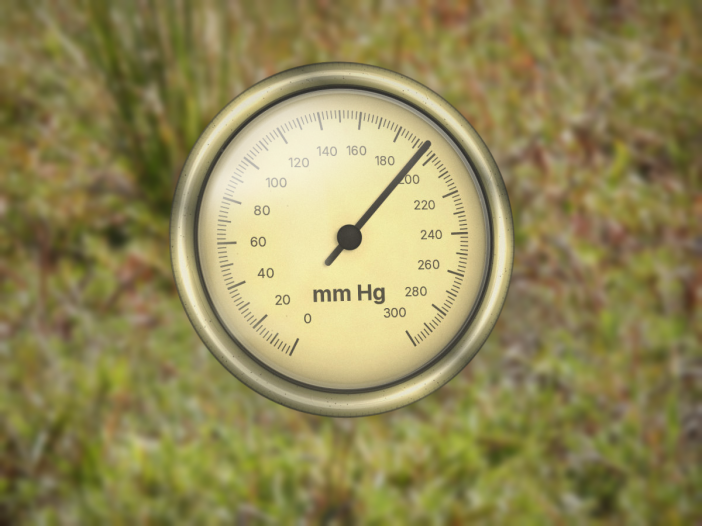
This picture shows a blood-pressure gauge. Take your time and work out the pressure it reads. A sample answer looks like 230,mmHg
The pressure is 194,mmHg
